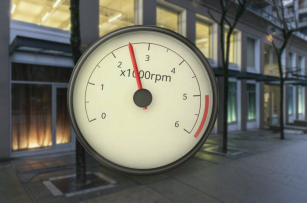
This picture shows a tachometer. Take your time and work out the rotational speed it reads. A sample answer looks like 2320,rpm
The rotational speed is 2500,rpm
